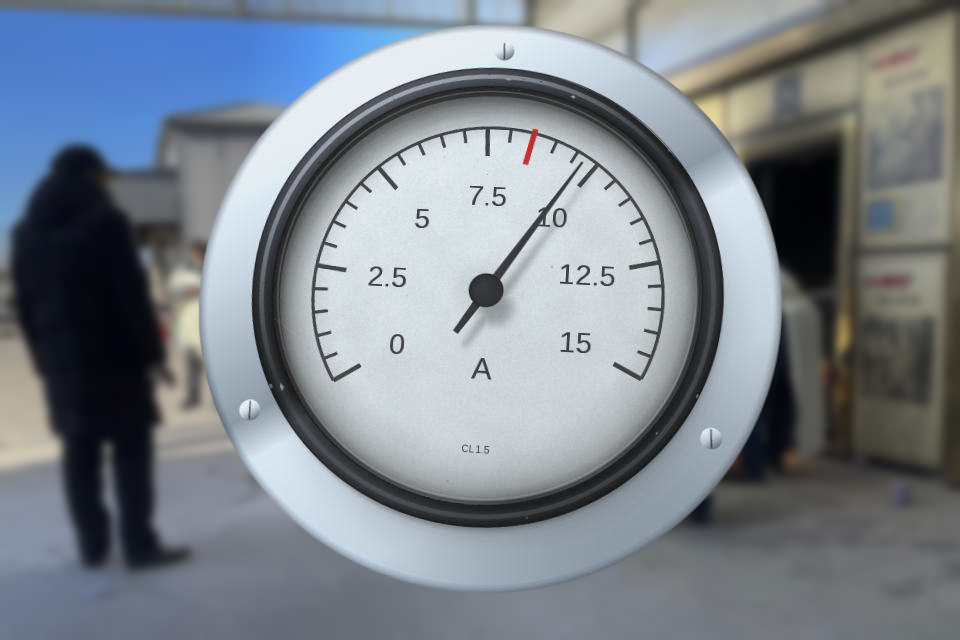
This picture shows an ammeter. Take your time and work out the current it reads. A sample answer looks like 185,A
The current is 9.75,A
